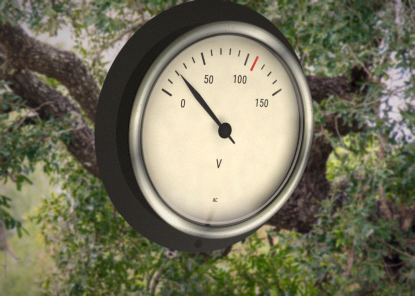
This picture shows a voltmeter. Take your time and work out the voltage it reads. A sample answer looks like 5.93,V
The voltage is 20,V
